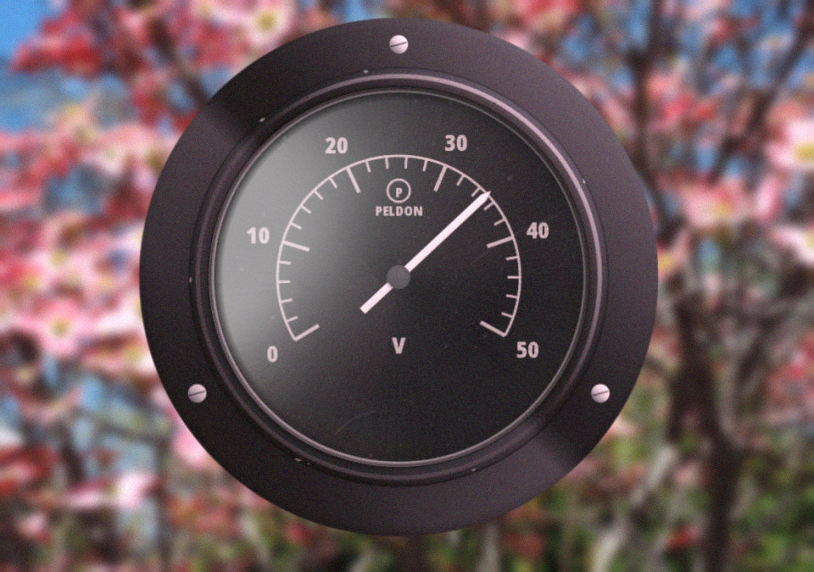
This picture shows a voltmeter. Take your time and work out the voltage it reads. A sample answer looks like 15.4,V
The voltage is 35,V
